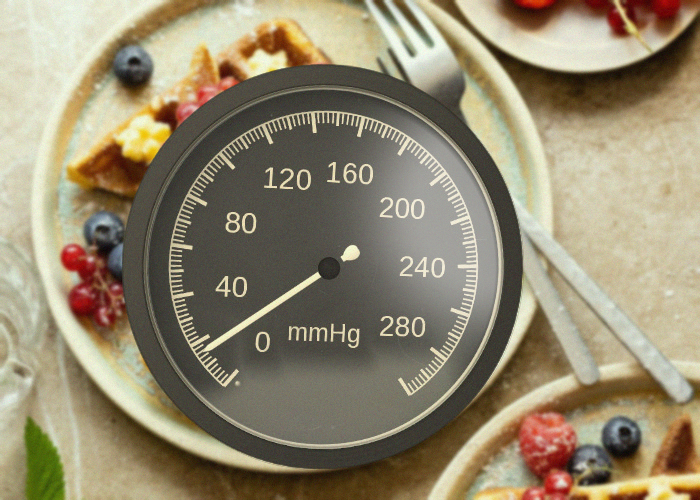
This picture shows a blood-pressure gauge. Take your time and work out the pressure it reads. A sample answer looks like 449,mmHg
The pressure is 16,mmHg
